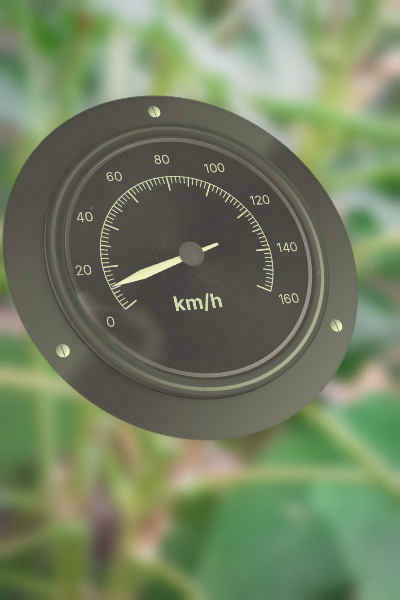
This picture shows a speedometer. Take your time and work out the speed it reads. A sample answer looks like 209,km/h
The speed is 10,km/h
